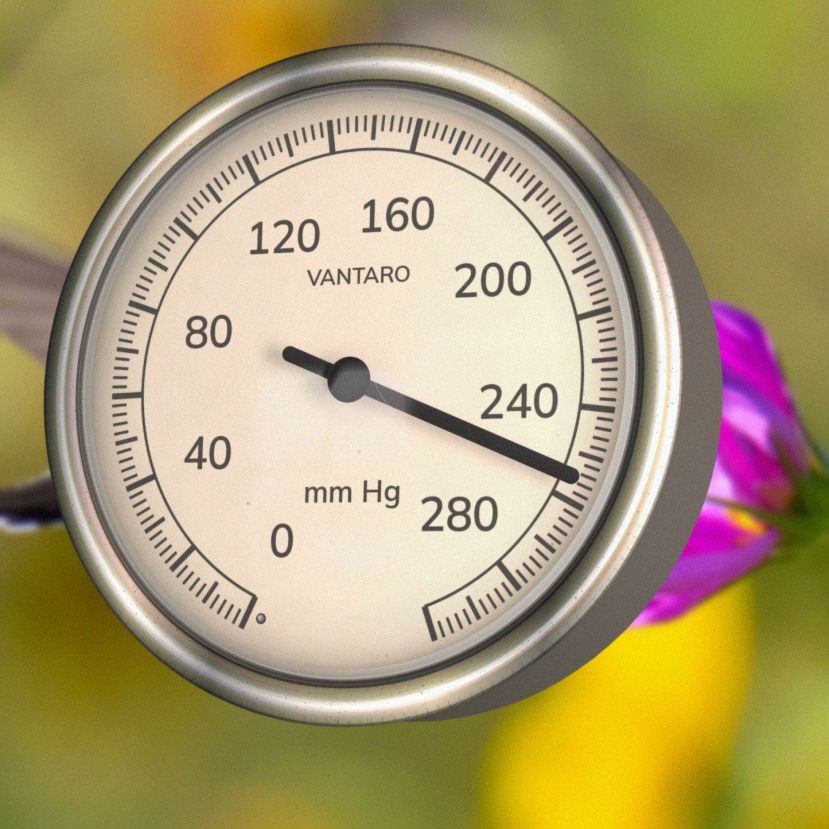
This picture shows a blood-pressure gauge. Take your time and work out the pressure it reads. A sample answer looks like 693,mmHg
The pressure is 255,mmHg
